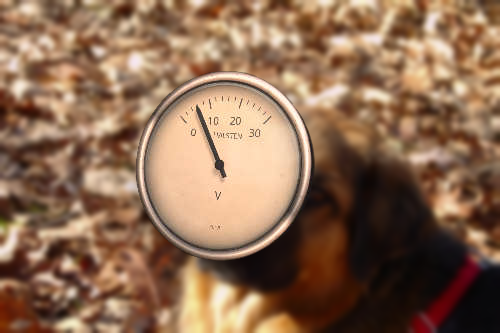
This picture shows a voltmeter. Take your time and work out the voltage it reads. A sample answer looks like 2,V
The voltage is 6,V
